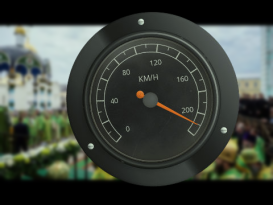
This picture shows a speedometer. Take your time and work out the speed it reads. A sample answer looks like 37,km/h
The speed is 210,km/h
